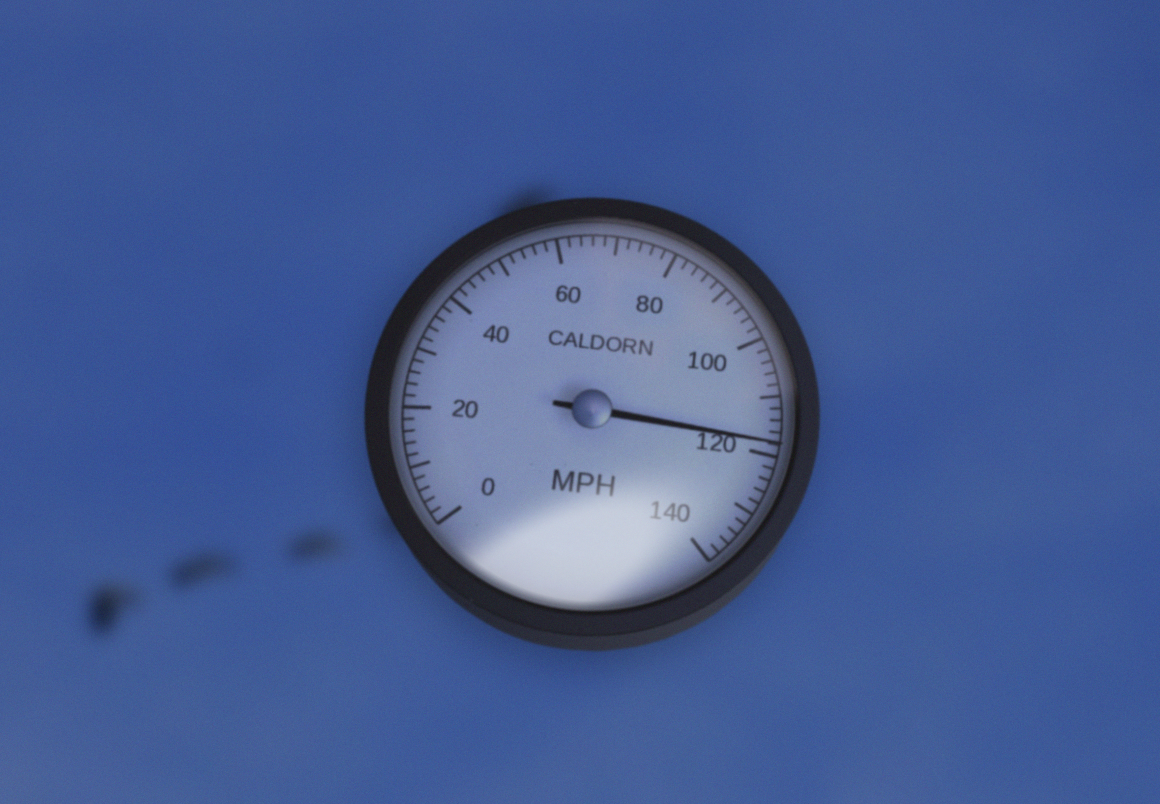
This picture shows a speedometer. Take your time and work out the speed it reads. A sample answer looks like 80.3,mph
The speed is 118,mph
